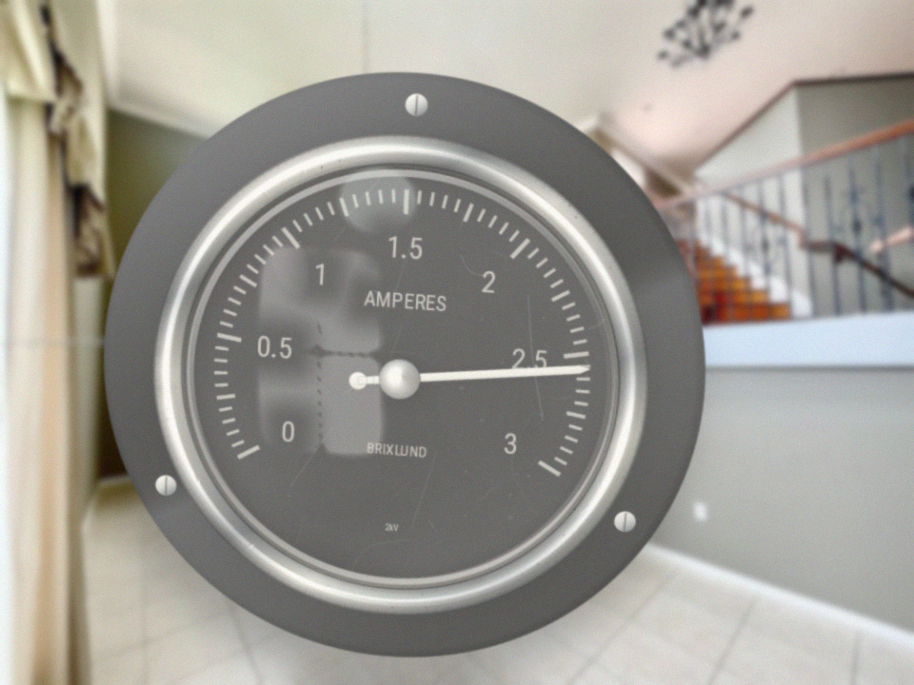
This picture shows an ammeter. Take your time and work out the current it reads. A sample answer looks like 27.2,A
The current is 2.55,A
